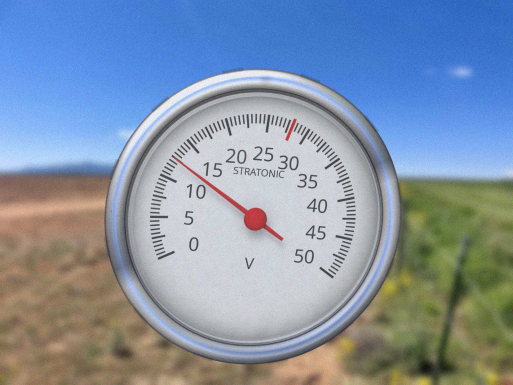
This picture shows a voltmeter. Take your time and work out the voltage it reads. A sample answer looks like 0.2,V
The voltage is 12.5,V
